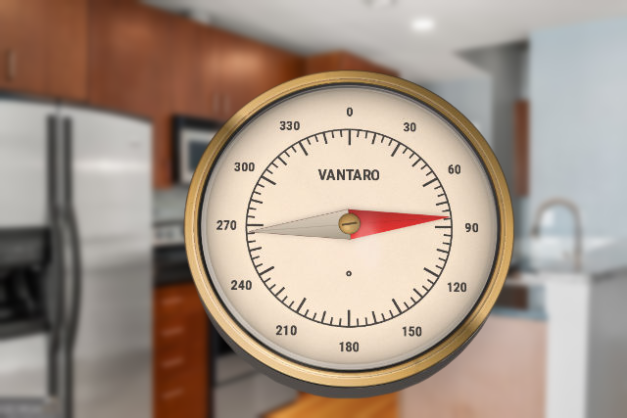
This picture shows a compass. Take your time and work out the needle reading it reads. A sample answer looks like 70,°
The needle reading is 85,°
